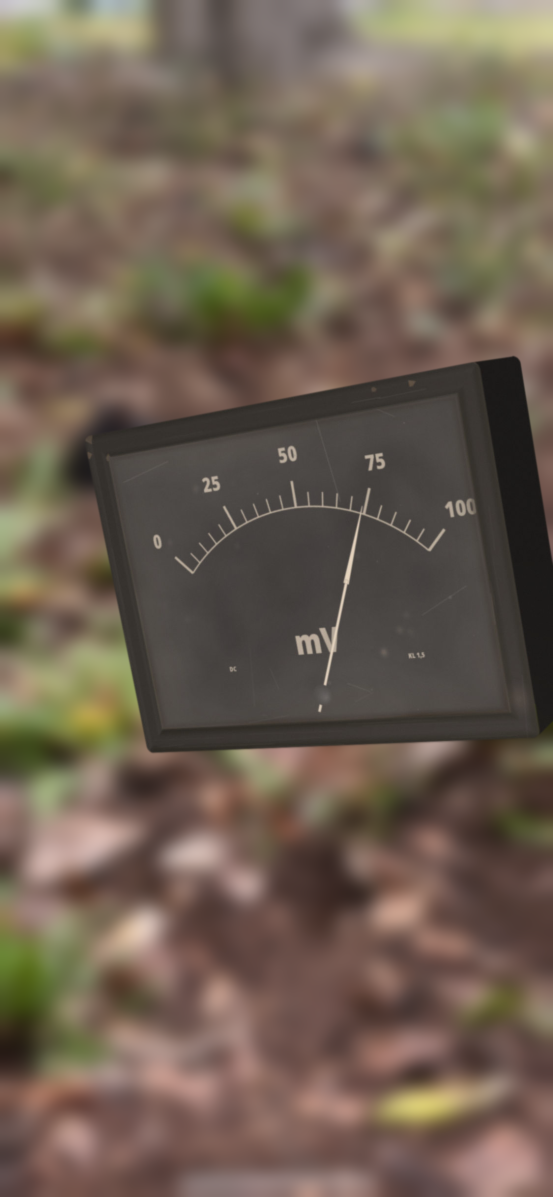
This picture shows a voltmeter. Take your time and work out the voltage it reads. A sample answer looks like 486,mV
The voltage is 75,mV
